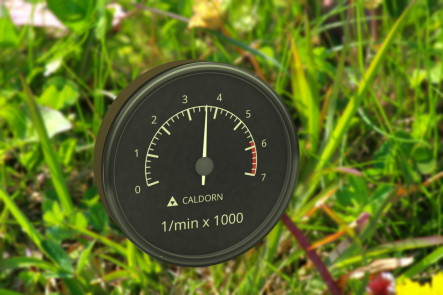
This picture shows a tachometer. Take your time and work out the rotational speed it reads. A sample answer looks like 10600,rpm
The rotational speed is 3600,rpm
